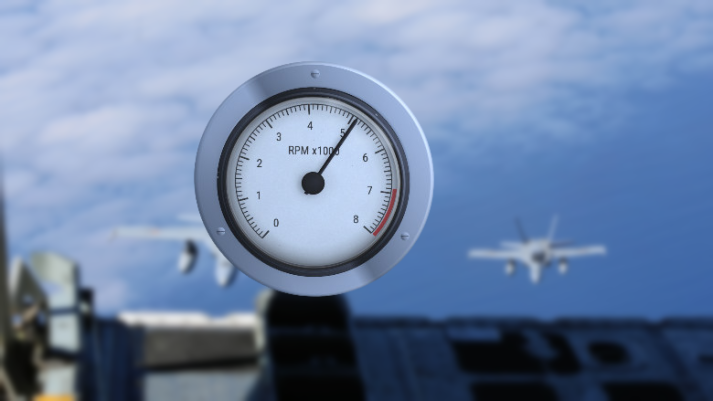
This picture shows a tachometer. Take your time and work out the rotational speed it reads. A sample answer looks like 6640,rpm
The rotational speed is 5100,rpm
